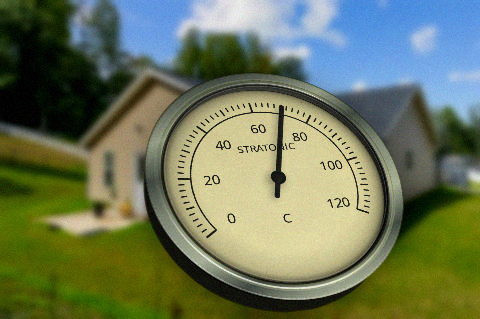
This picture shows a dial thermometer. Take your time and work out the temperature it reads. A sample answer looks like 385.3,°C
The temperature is 70,°C
